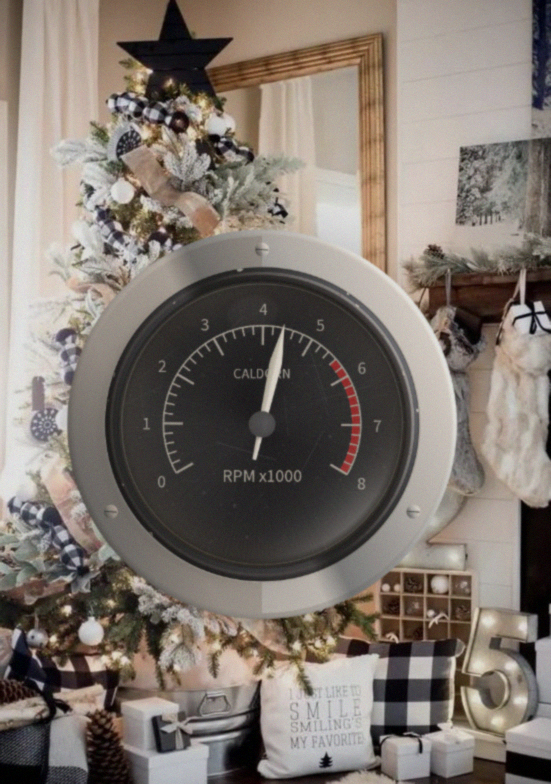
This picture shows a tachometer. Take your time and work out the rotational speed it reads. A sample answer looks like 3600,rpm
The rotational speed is 4400,rpm
